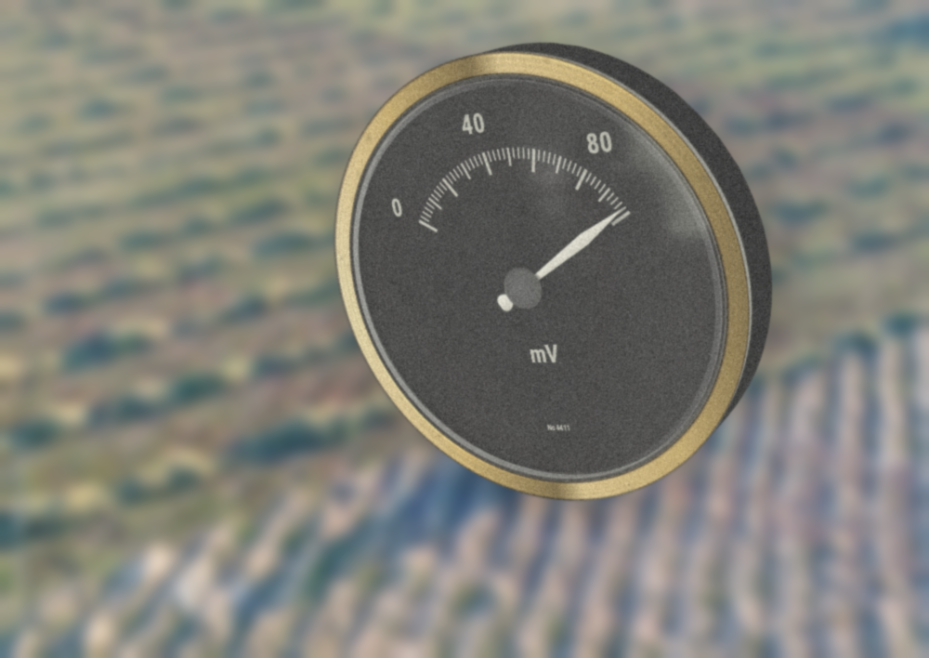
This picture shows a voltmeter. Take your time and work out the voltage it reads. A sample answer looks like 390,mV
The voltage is 98,mV
